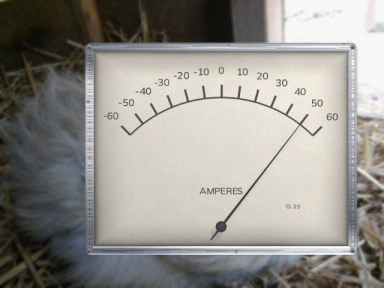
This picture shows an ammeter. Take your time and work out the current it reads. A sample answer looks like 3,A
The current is 50,A
